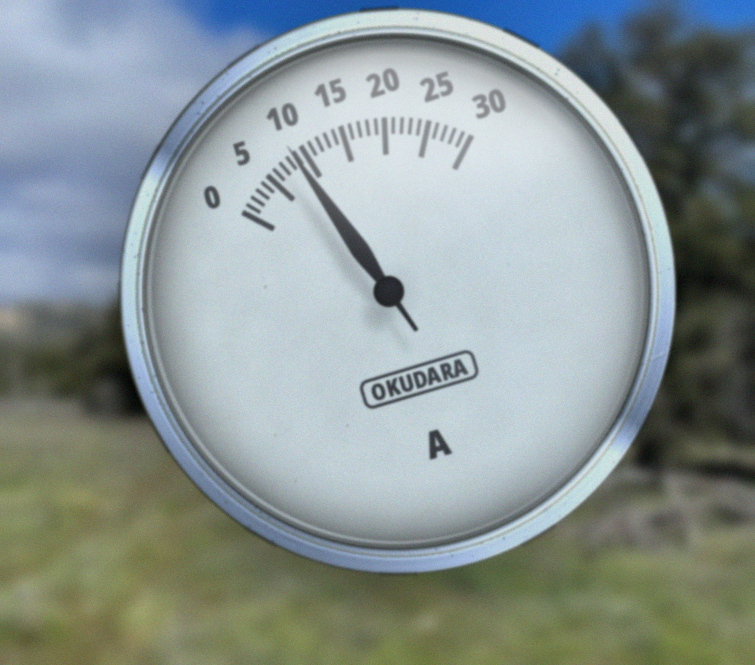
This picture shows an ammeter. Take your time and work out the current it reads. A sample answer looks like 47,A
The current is 9,A
